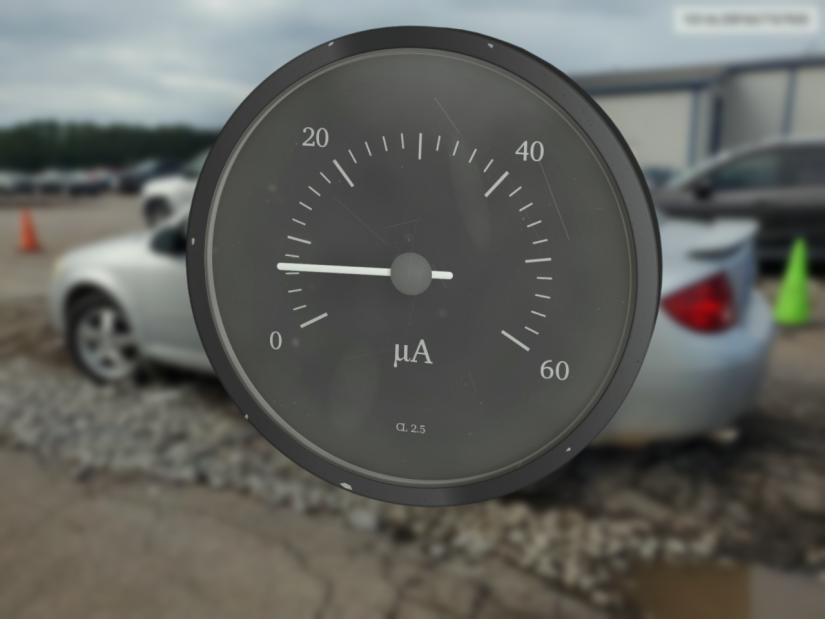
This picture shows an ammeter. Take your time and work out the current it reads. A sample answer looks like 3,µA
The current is 7,µA
